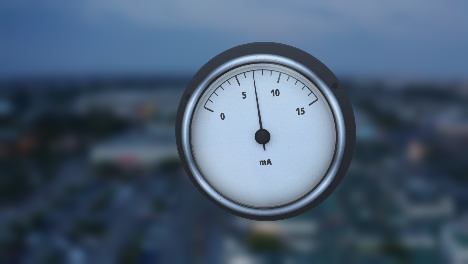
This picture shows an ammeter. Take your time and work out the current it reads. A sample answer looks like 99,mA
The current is 7,mA
